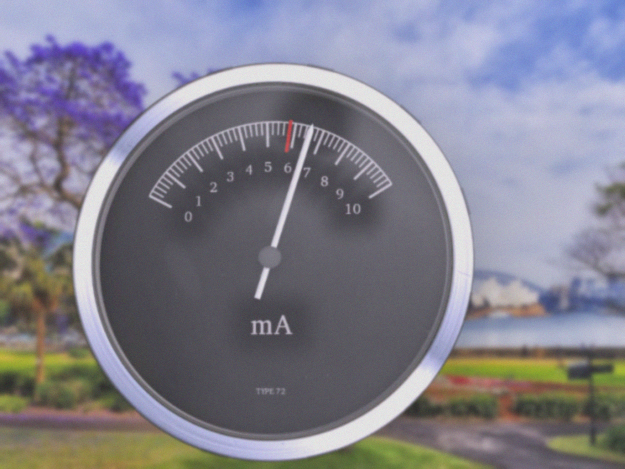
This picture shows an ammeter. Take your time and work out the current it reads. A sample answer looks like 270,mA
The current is 6.6,mA
